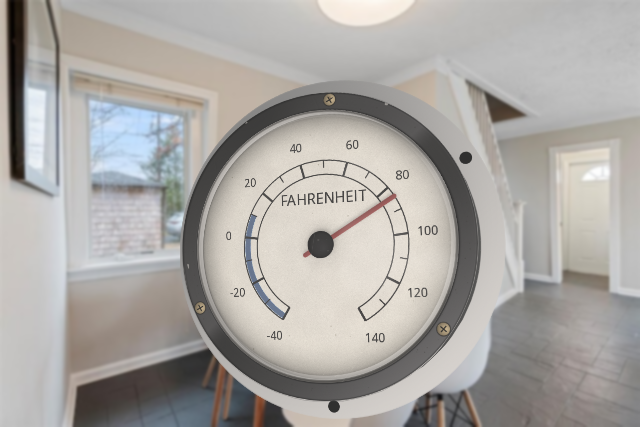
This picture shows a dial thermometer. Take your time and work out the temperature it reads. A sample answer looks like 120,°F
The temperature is 85,°F
